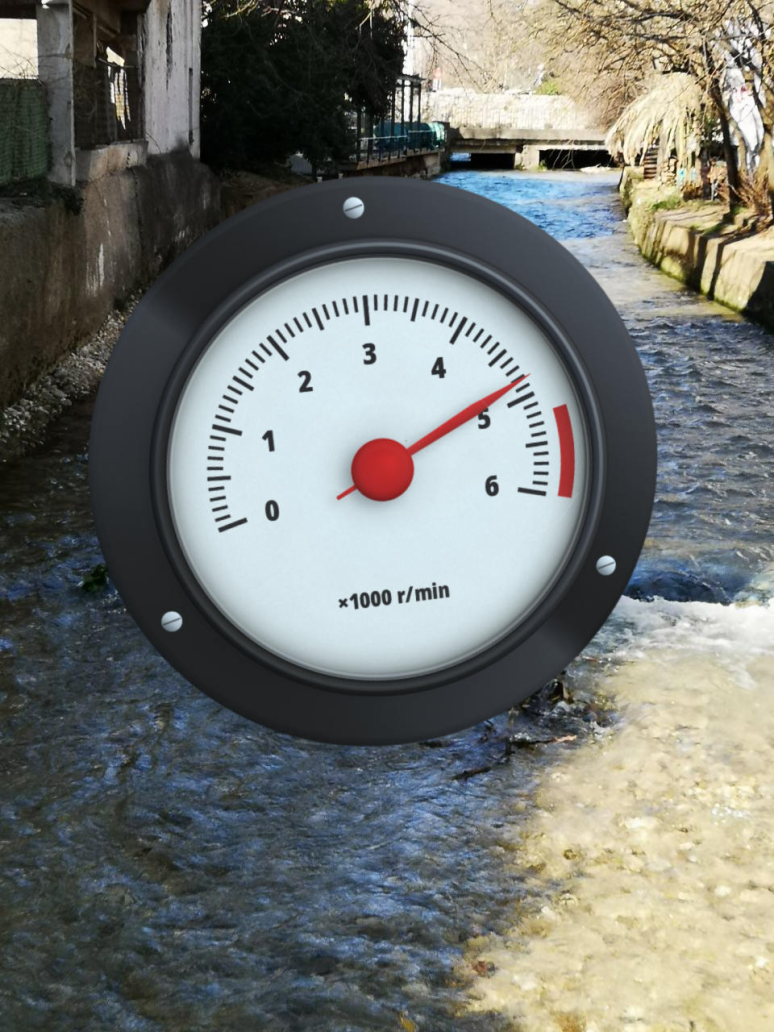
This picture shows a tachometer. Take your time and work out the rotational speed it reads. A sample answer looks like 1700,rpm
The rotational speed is 4800,rpm
